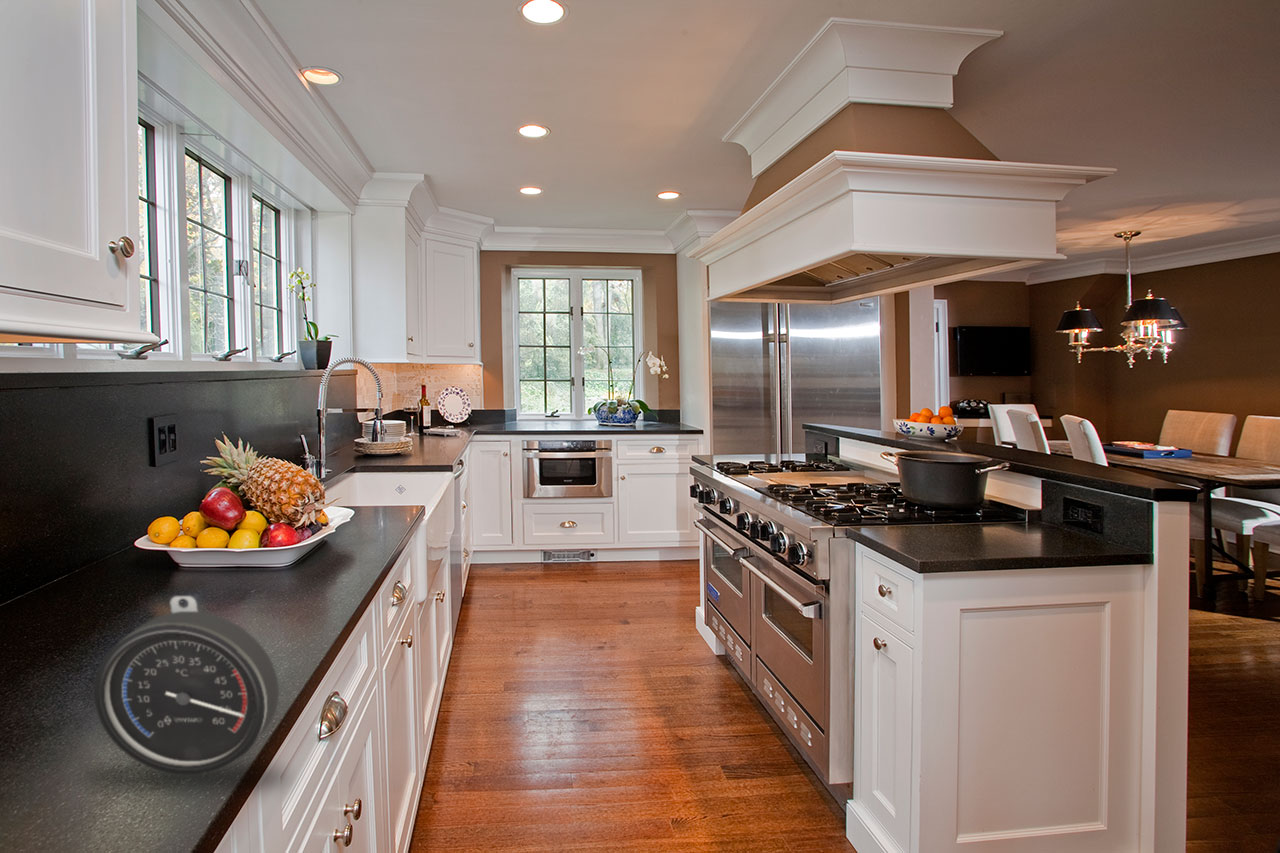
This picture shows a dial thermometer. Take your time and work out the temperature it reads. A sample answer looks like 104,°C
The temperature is 55,°C
